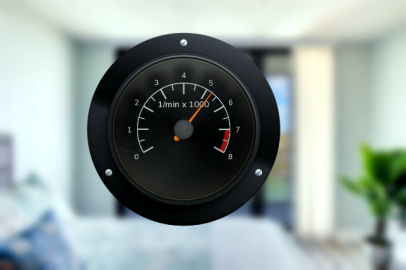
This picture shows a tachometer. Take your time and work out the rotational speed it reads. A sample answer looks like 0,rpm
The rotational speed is 5250,rpm
